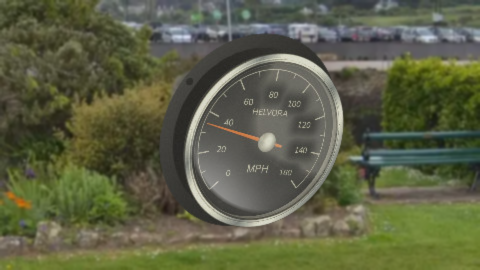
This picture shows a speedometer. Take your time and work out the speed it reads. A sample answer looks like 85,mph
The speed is 35,mph
